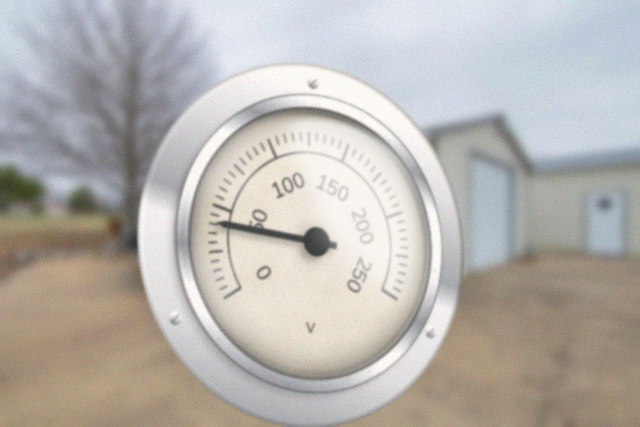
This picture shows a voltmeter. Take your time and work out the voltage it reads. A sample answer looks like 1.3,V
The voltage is 40,V
